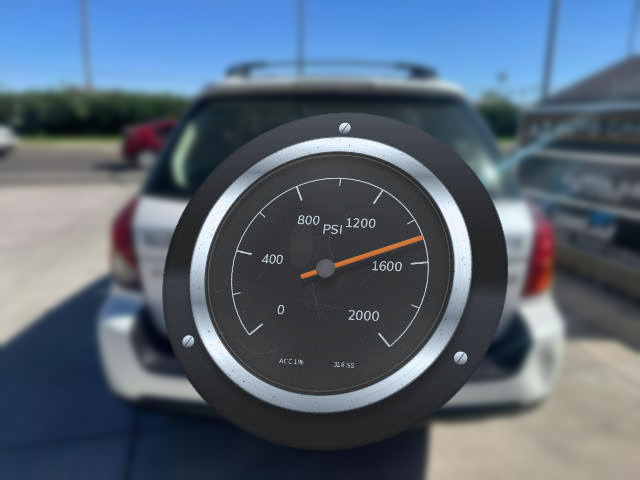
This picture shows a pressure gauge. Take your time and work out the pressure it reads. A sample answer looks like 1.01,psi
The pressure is 1500,psi
